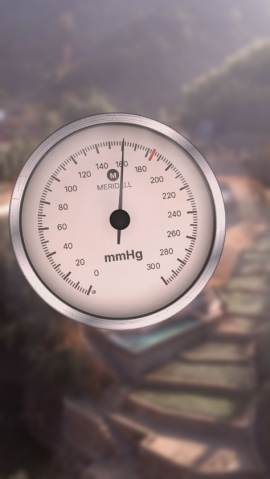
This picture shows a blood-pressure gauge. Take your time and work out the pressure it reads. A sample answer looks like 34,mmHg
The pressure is 160,mmHg
